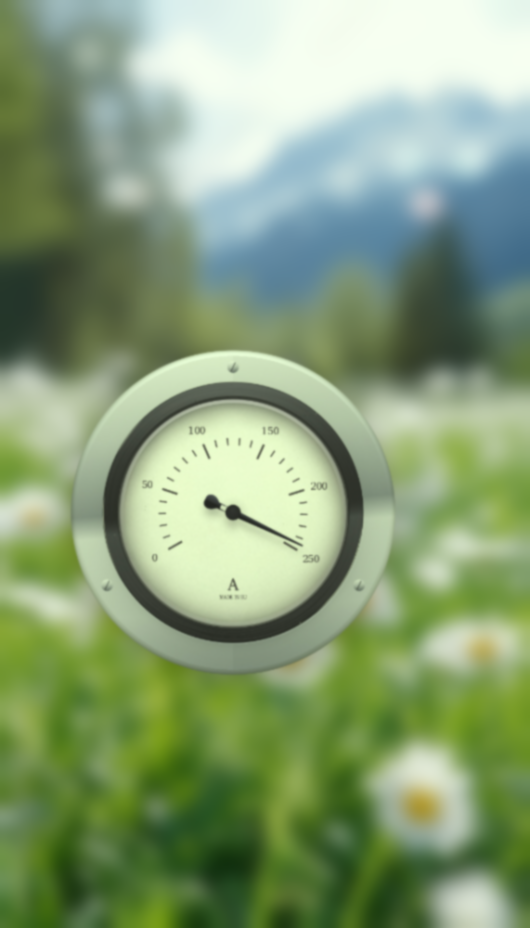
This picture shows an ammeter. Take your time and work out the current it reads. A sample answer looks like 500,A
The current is 245,A
